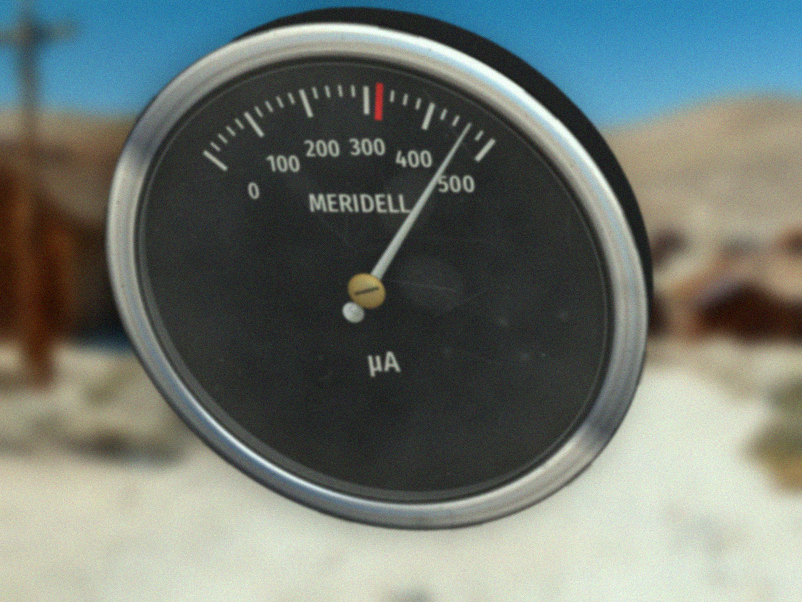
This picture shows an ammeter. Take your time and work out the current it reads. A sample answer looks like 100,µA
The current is 460,µA
